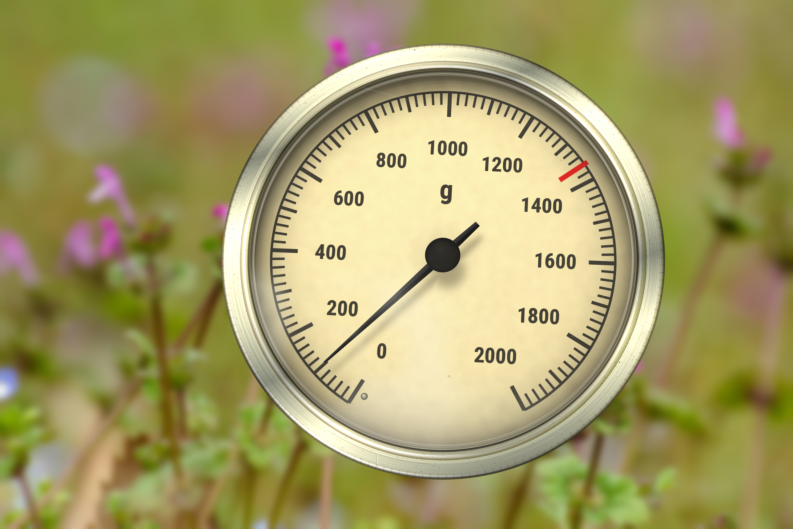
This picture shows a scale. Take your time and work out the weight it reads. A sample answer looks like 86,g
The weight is 100,g
